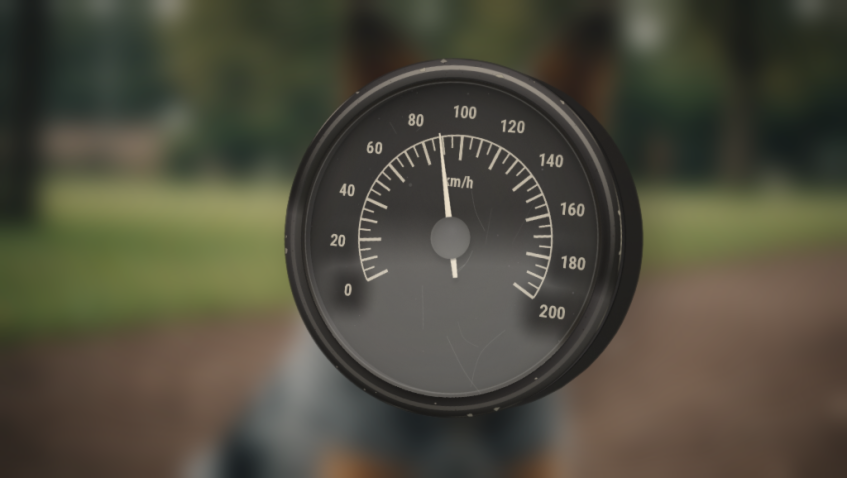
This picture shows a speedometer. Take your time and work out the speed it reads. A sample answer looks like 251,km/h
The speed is 90,km/h
